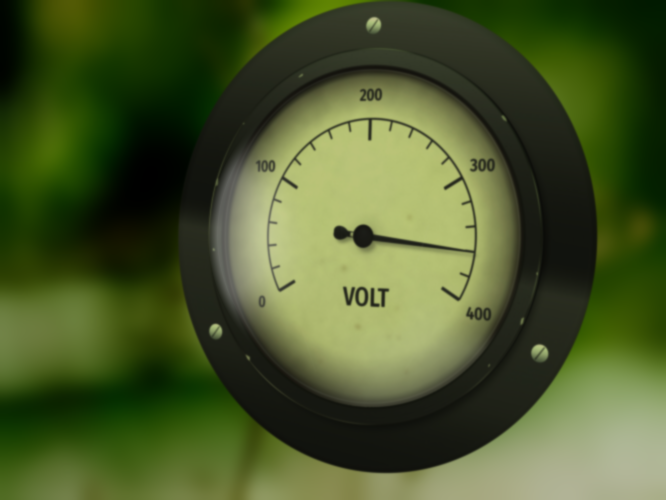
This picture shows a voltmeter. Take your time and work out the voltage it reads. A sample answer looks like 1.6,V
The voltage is 360,V
